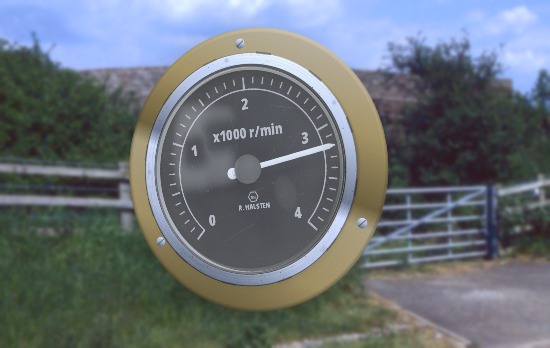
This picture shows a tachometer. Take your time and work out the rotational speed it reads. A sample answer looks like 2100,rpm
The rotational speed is 3200,rpm
